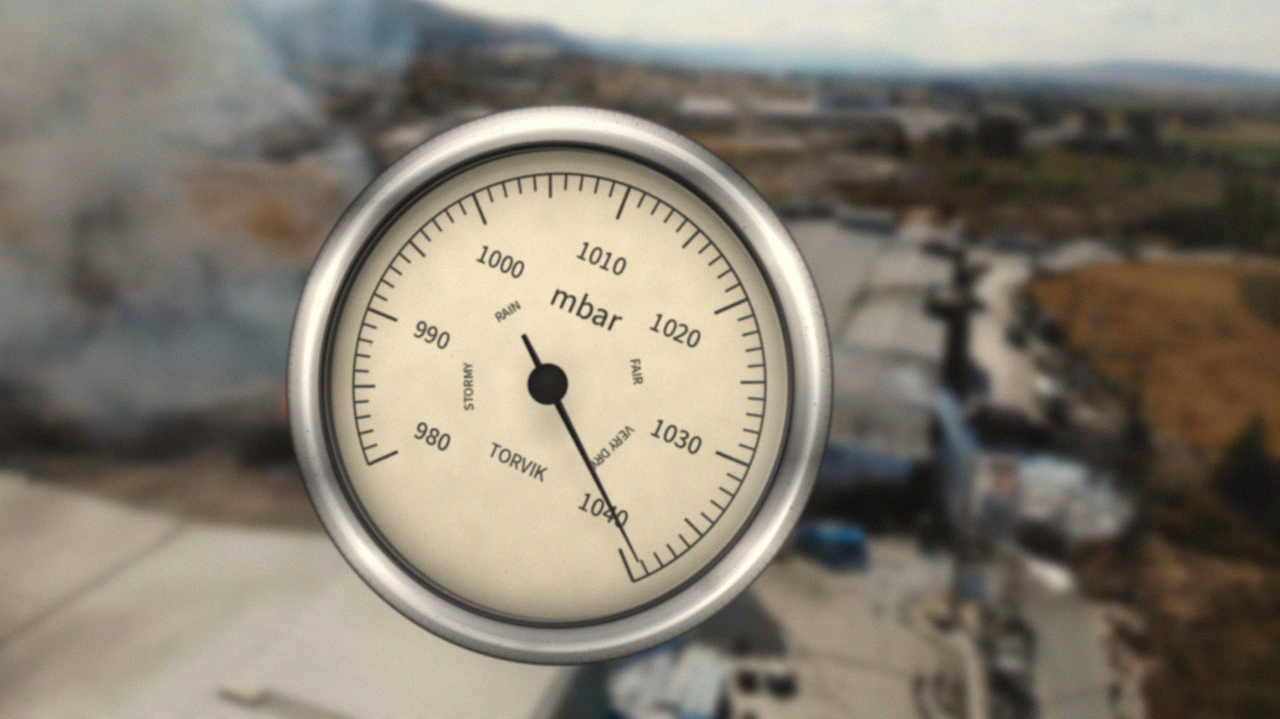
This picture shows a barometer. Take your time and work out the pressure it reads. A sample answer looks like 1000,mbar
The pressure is 1039,mbar
